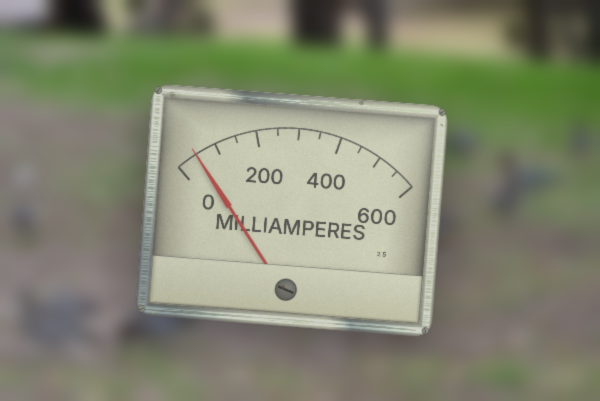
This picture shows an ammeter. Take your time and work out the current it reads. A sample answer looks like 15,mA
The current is 50,mA
